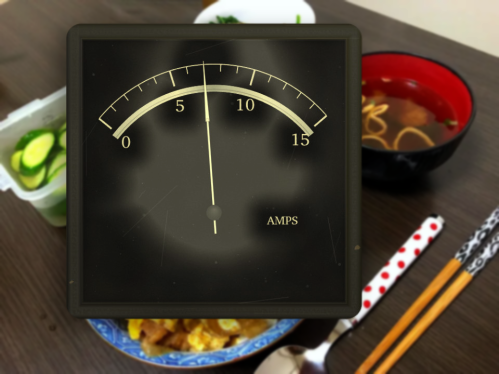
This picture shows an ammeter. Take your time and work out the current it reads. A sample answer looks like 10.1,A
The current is 7,A
